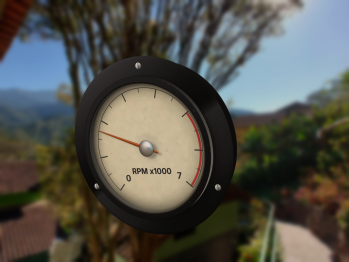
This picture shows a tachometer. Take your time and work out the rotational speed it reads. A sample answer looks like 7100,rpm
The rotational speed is 1750,rpm
